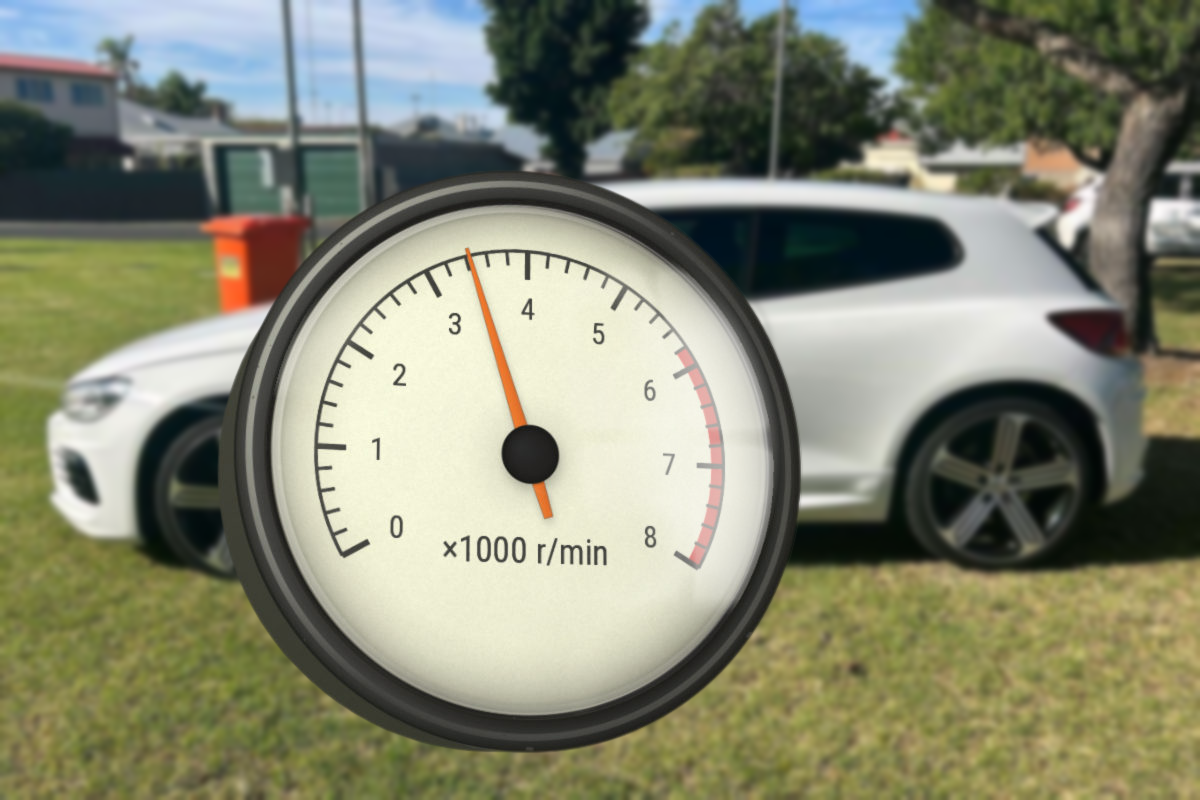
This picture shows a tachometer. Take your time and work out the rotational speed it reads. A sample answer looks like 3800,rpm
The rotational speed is 3400,rpm
